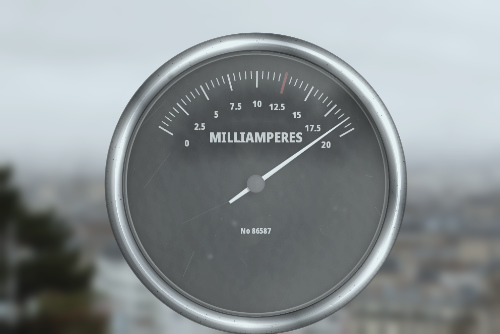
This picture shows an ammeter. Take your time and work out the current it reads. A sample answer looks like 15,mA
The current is 19,mA
